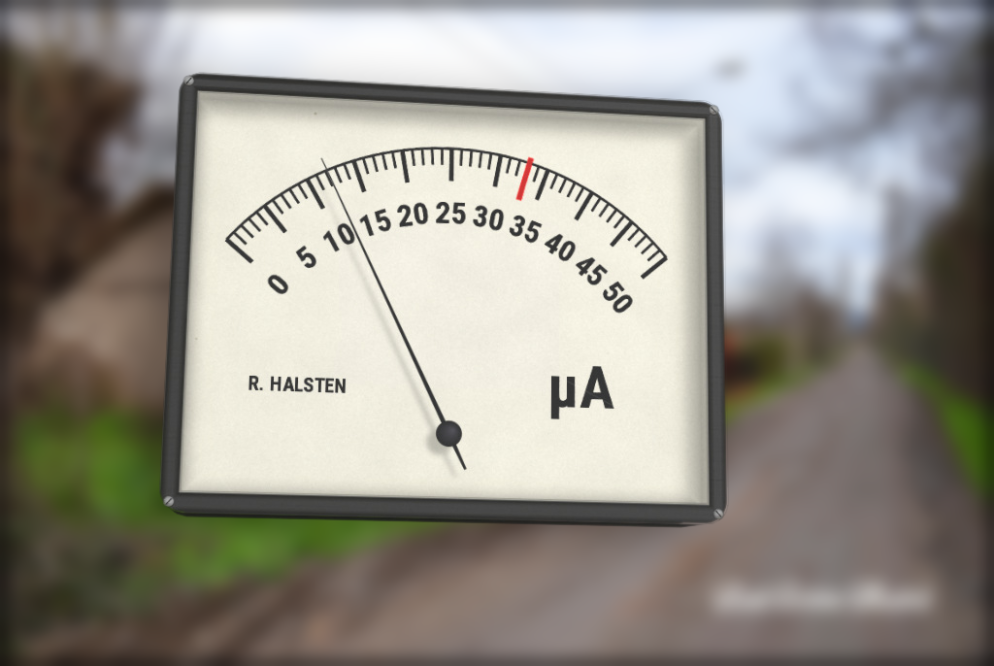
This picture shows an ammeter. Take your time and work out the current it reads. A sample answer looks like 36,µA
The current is 12,µA
